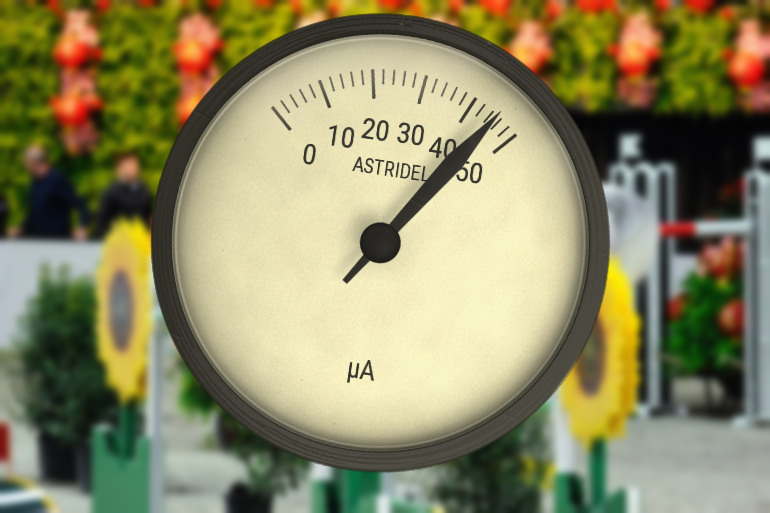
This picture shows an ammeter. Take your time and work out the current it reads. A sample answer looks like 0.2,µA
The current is 45,µA
